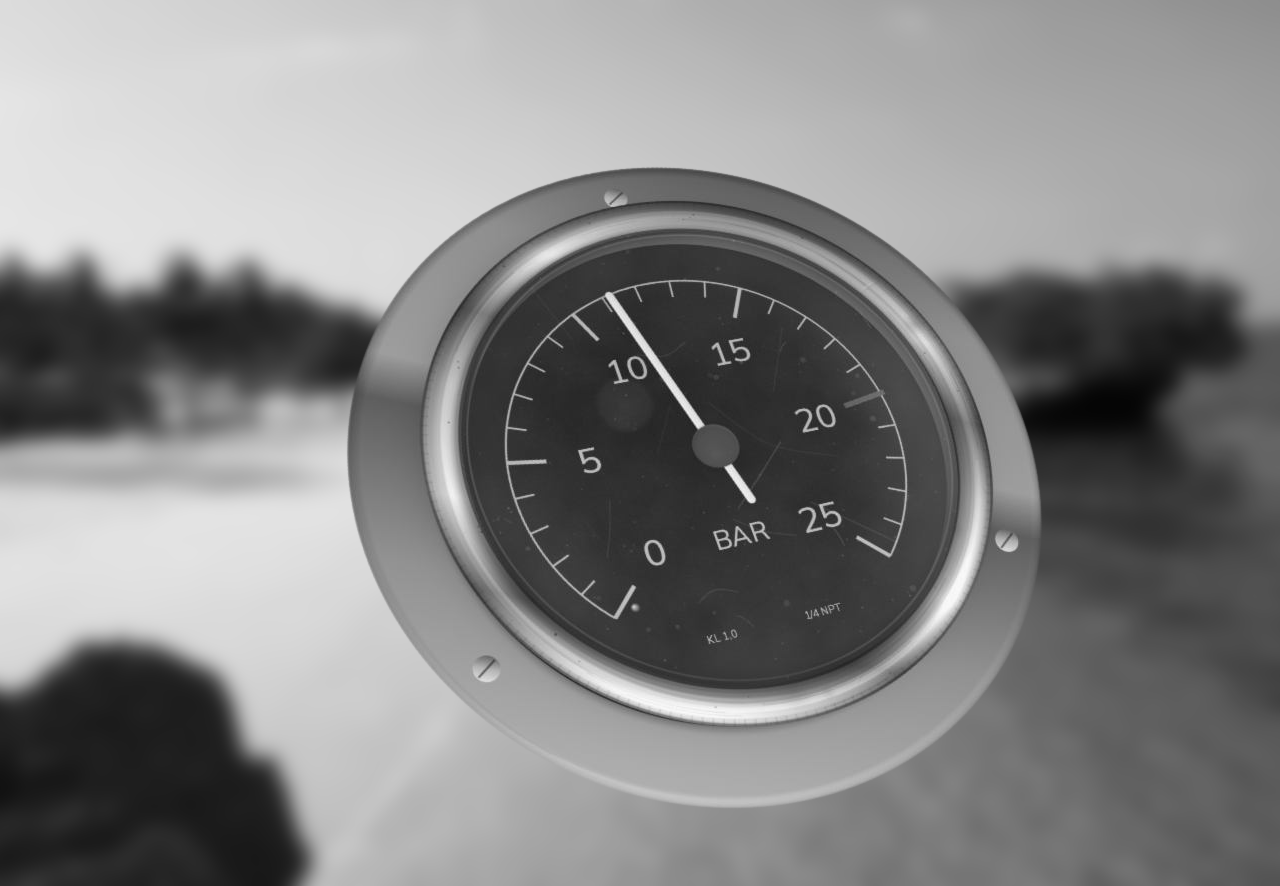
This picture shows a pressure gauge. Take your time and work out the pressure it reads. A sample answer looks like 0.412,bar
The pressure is 11,bar
